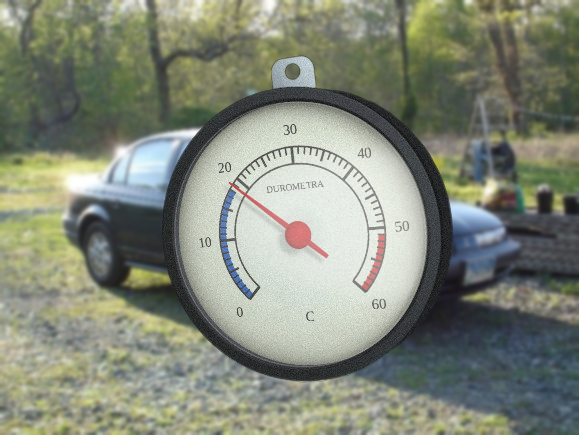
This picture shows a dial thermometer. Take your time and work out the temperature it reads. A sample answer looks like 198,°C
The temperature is 19,°C
